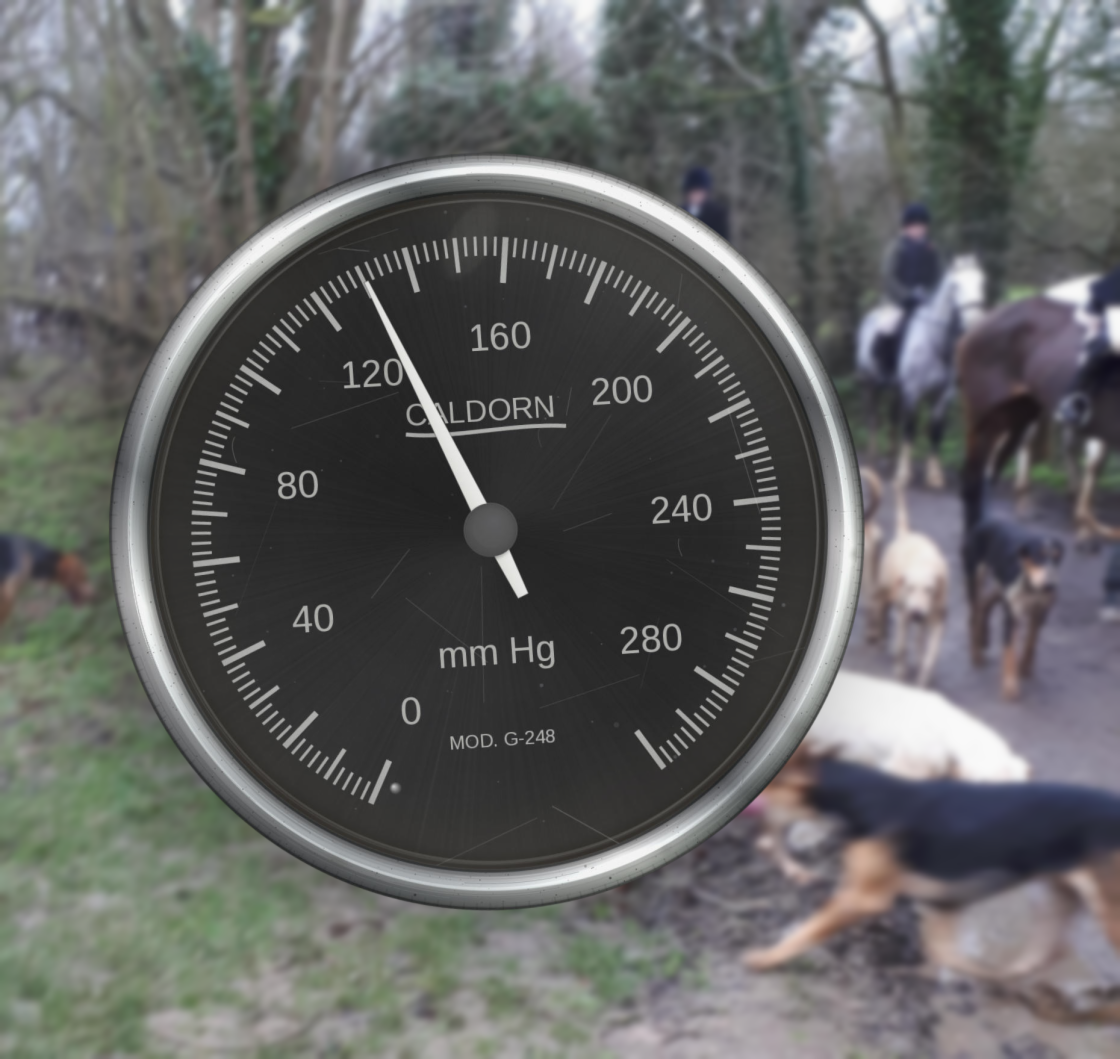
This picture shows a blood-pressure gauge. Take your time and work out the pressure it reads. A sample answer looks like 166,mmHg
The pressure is 130,mmHg
